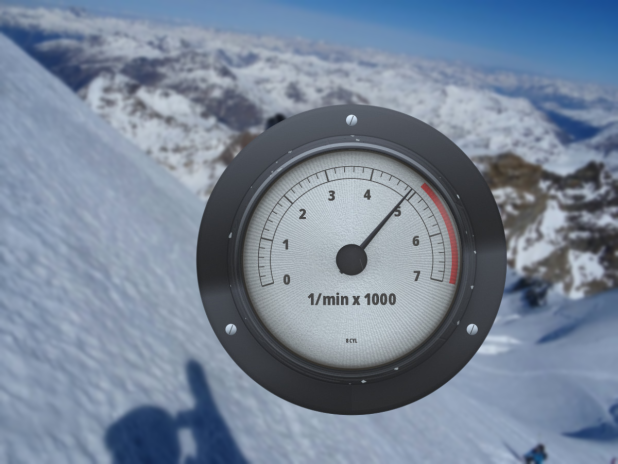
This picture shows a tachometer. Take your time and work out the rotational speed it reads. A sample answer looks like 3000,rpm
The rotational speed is 4900,rpm
